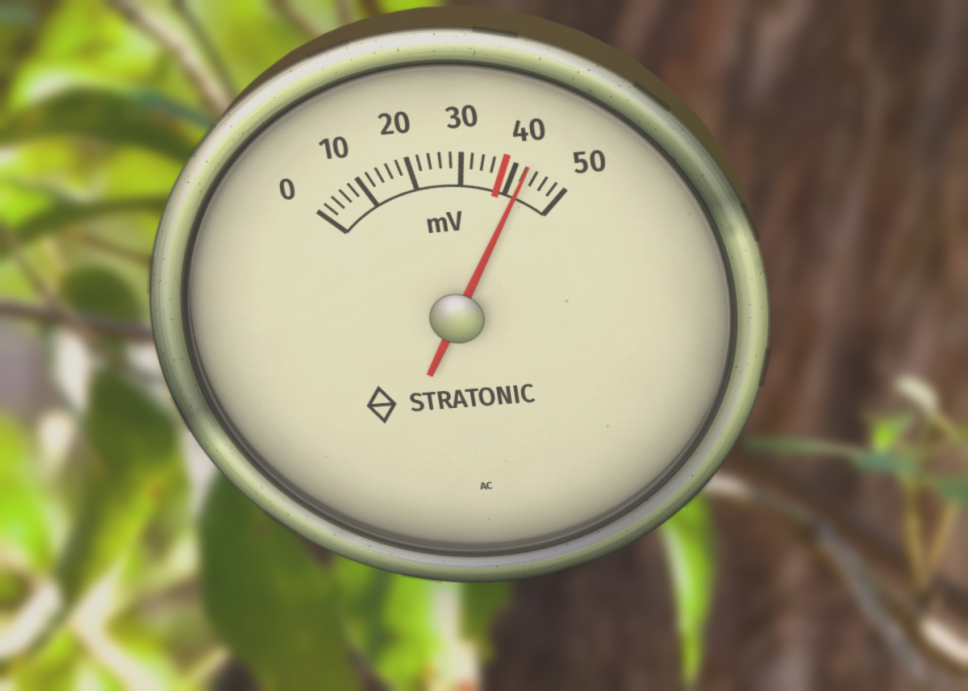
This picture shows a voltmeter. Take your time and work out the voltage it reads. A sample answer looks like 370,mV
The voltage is 42,mV
